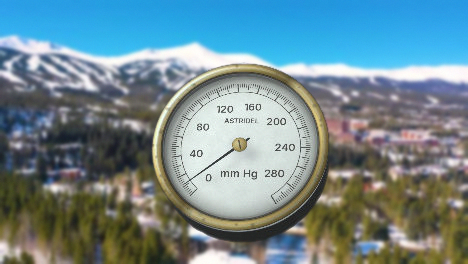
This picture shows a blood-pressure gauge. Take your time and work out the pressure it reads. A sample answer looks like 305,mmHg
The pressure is 10,mmHg
